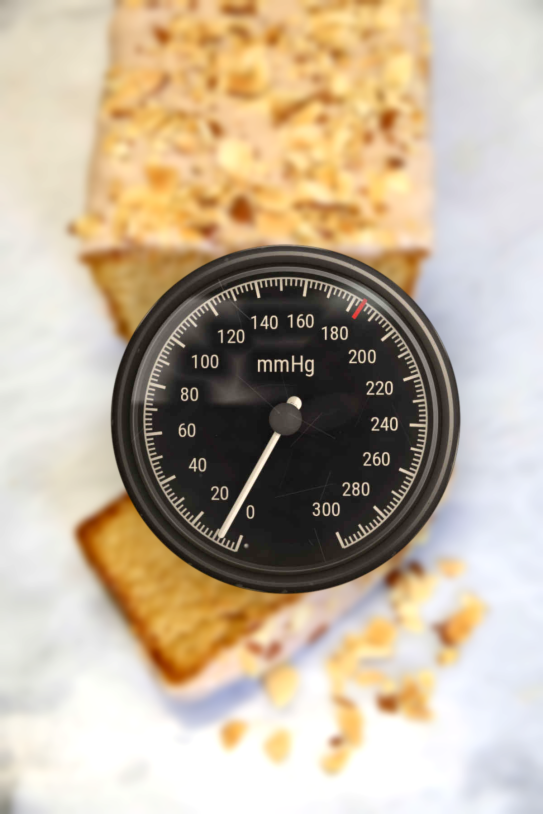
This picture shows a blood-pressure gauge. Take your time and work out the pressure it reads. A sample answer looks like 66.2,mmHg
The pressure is 8,mmHg
